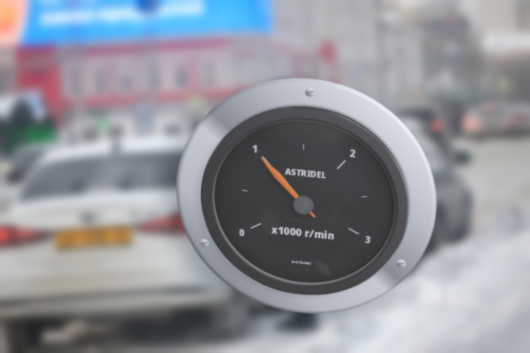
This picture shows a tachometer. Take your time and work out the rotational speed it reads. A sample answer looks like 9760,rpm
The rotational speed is 1000,rpm
